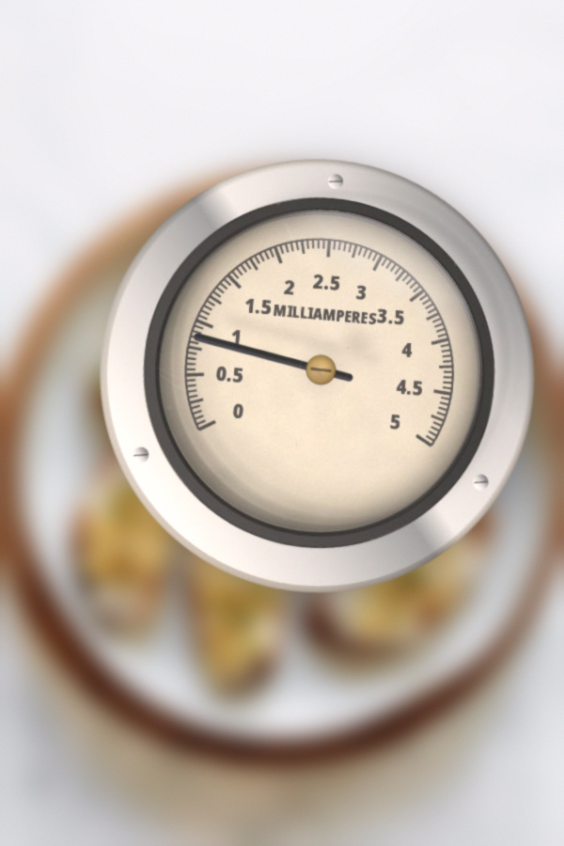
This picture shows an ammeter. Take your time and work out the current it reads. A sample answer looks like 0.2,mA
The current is 0.85,mA
